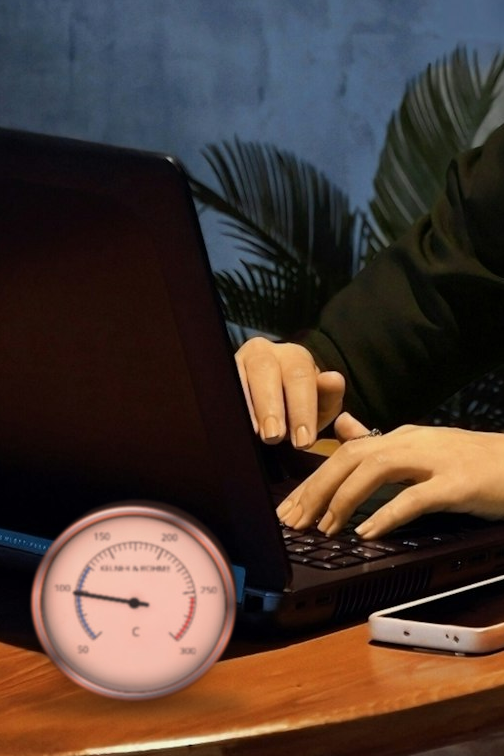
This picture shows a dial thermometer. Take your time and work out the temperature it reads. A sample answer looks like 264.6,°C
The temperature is 100,°C
